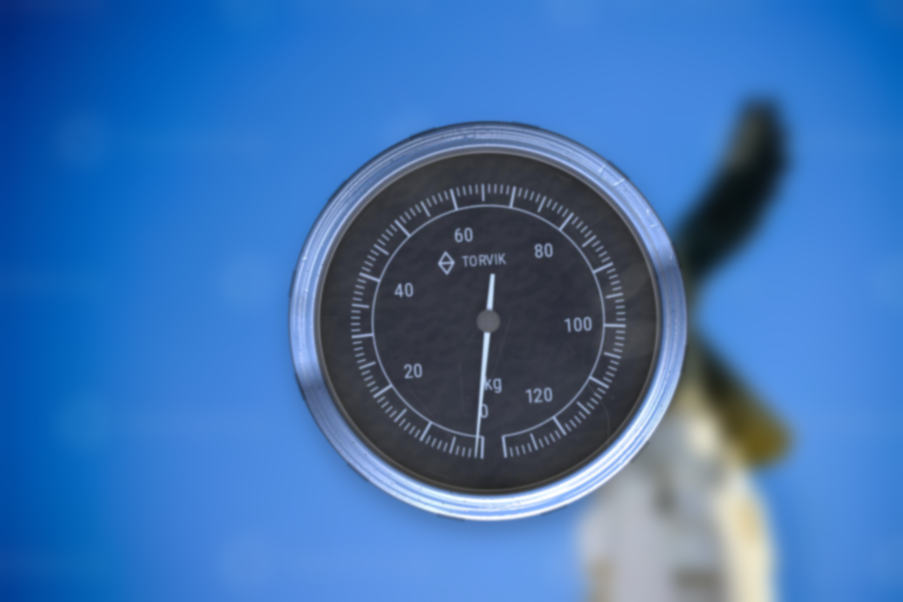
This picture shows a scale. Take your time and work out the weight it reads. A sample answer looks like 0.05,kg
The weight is 1,kg
